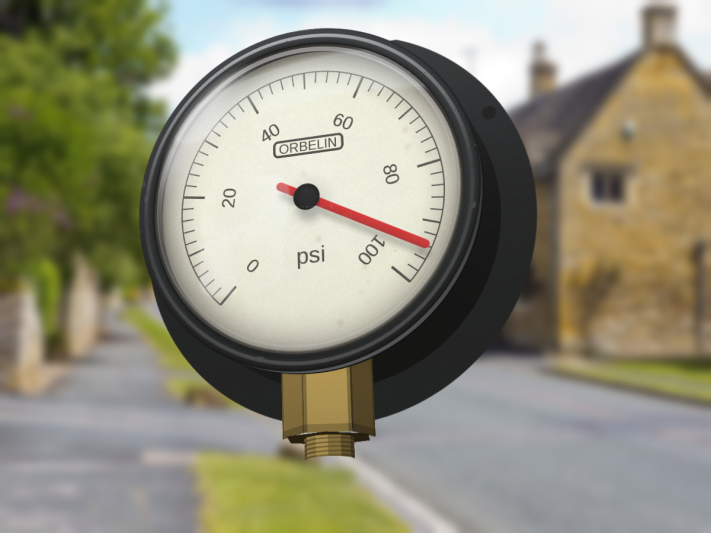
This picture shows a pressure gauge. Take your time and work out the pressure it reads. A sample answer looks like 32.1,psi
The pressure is 94,psi
